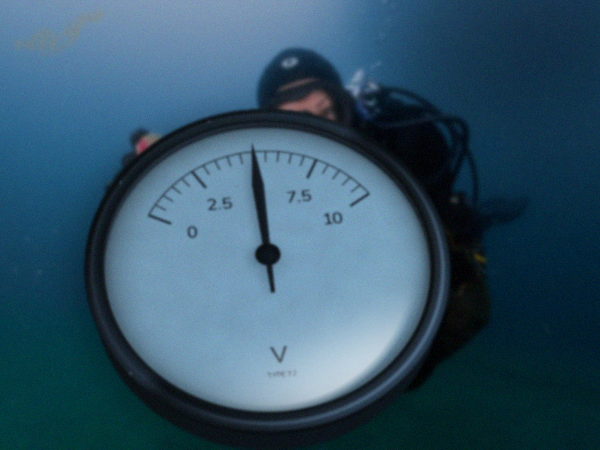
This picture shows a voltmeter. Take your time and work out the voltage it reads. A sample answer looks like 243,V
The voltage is 5,V
